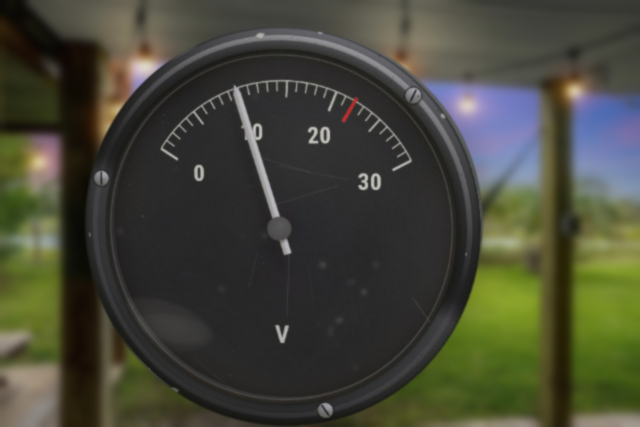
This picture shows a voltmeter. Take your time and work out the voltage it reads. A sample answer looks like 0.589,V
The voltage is 10,V
